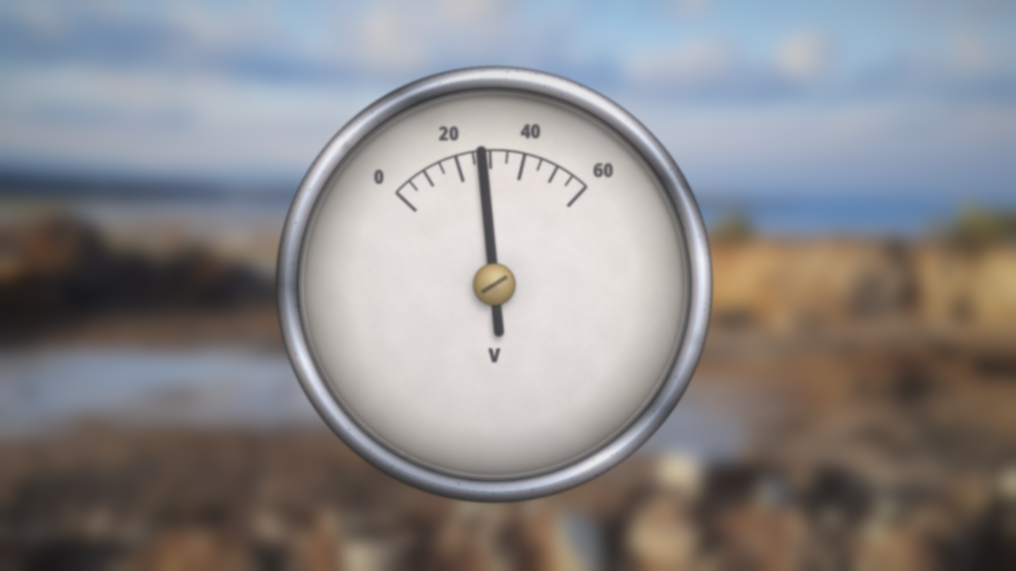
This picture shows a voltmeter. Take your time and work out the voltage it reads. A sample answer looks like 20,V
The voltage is 27.5,V
